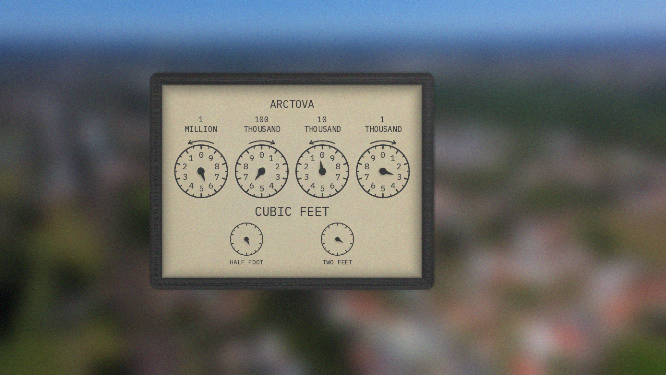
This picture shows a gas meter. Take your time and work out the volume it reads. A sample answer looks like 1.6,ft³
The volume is 560300,ft³
